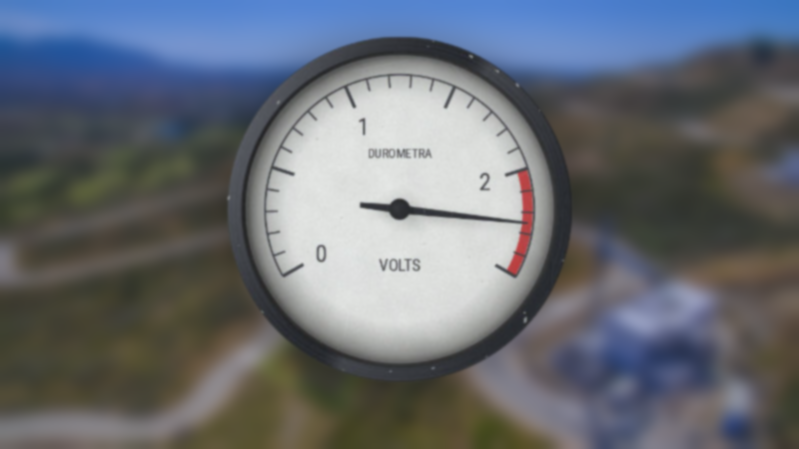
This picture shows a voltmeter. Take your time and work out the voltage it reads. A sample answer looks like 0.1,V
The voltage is 2.25,V
